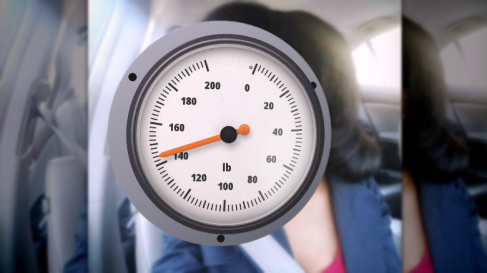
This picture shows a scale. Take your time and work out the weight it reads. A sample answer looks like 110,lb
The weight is 144,lb
